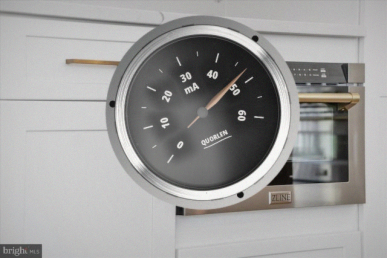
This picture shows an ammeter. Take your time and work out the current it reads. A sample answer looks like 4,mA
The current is 47.5,mA
